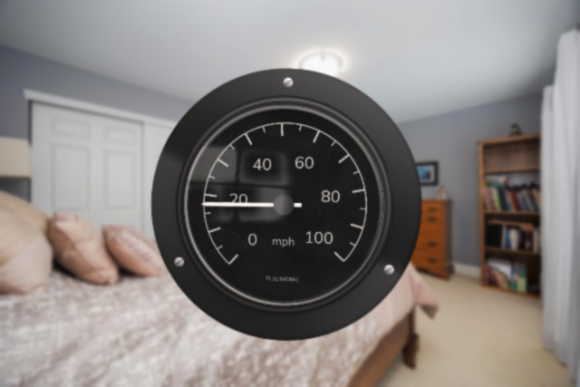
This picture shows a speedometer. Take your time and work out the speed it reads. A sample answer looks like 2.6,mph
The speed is 17.5,mph
